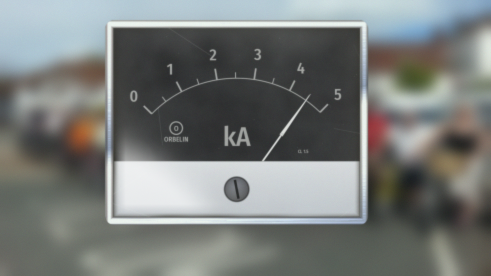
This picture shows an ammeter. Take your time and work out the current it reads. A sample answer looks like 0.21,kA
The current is 4.5,kA
